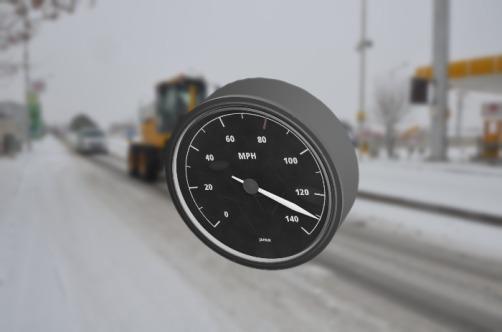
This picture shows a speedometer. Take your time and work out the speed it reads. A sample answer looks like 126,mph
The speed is 130,mph
